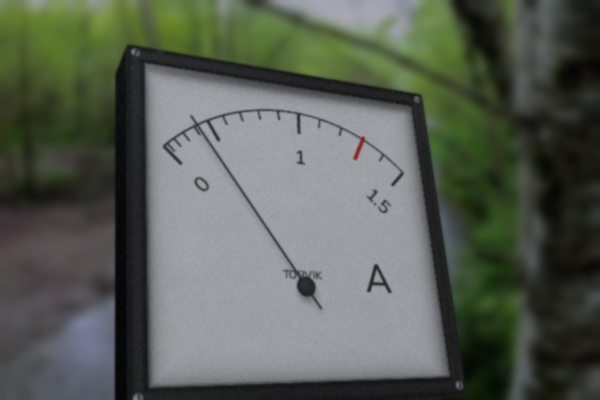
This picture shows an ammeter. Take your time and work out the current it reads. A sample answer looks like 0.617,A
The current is 0.4,A
